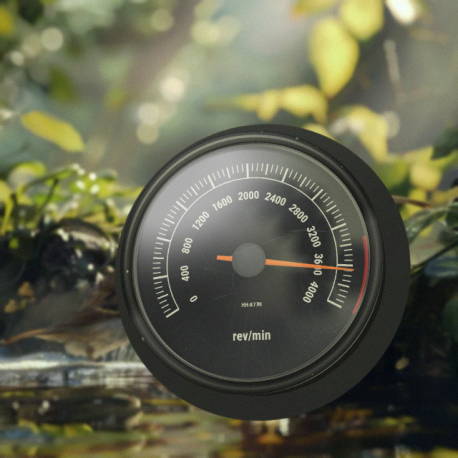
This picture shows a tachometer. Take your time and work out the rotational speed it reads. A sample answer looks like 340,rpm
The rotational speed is 3650,rpm
